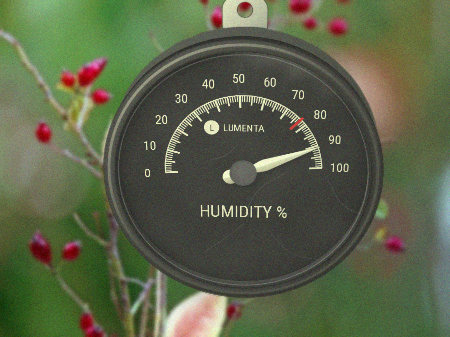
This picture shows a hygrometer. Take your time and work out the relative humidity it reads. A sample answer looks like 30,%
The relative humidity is 90,%
